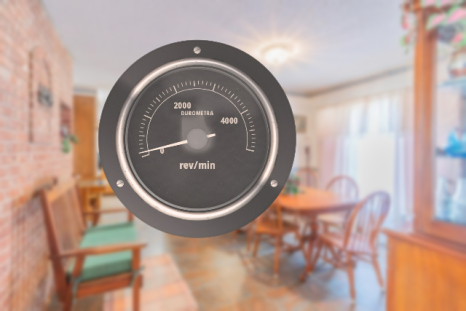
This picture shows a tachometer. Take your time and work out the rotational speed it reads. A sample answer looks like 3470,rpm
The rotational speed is 100,rpm
